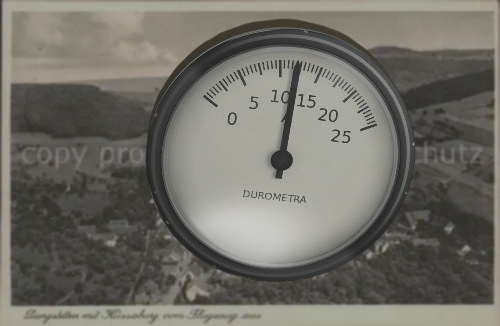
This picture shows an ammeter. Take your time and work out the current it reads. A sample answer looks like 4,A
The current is 12,A
